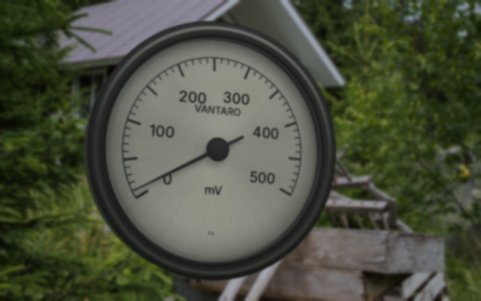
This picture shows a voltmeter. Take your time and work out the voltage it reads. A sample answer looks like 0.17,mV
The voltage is 10,mV
